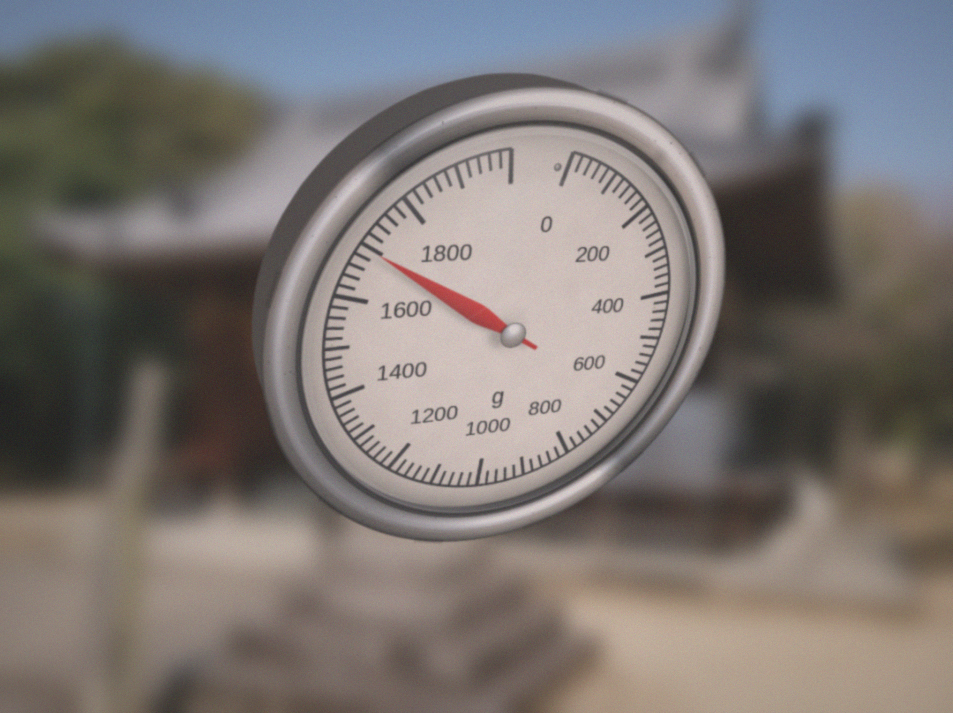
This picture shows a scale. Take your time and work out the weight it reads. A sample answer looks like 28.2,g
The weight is 1700,g
